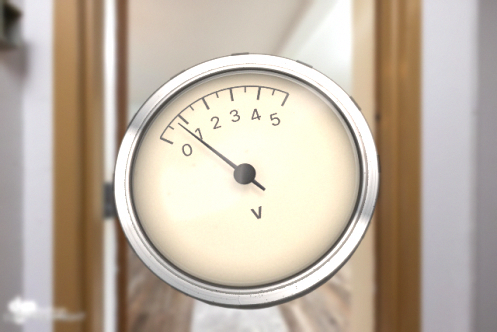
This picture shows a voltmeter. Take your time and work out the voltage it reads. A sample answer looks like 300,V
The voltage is 0.75,V
